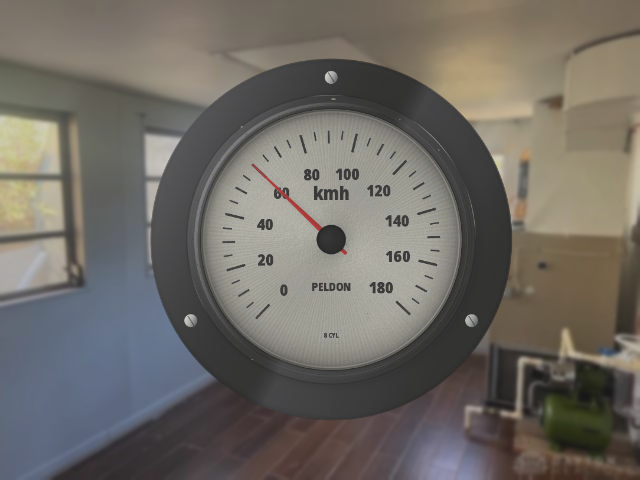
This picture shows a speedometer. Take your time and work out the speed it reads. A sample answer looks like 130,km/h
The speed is 60,km/h
